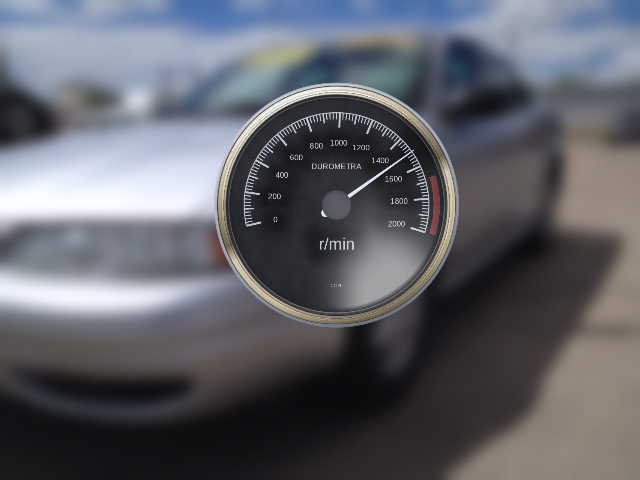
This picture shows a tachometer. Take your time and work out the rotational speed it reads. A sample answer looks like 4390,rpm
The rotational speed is 1500,rpm
